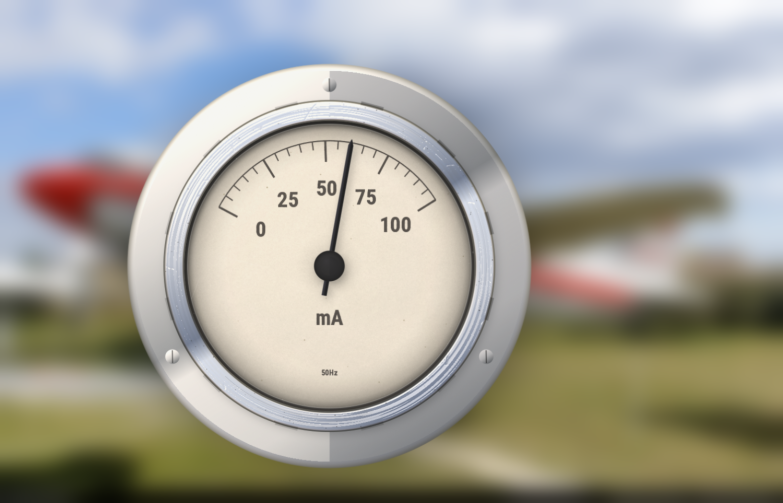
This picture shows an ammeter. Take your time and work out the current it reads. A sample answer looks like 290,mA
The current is 60,mA
